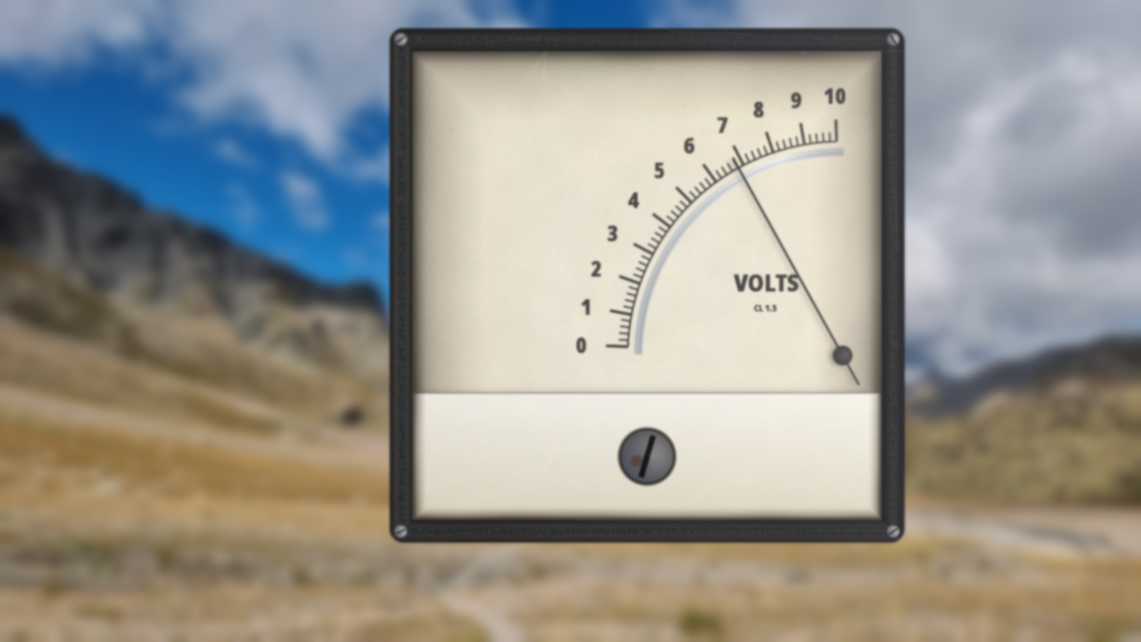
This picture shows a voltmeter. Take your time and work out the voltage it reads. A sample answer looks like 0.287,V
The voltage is 6.8,V
